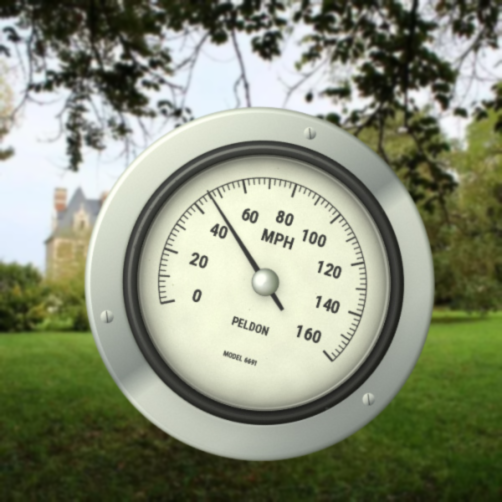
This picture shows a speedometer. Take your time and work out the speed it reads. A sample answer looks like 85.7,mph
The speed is 46,mph
